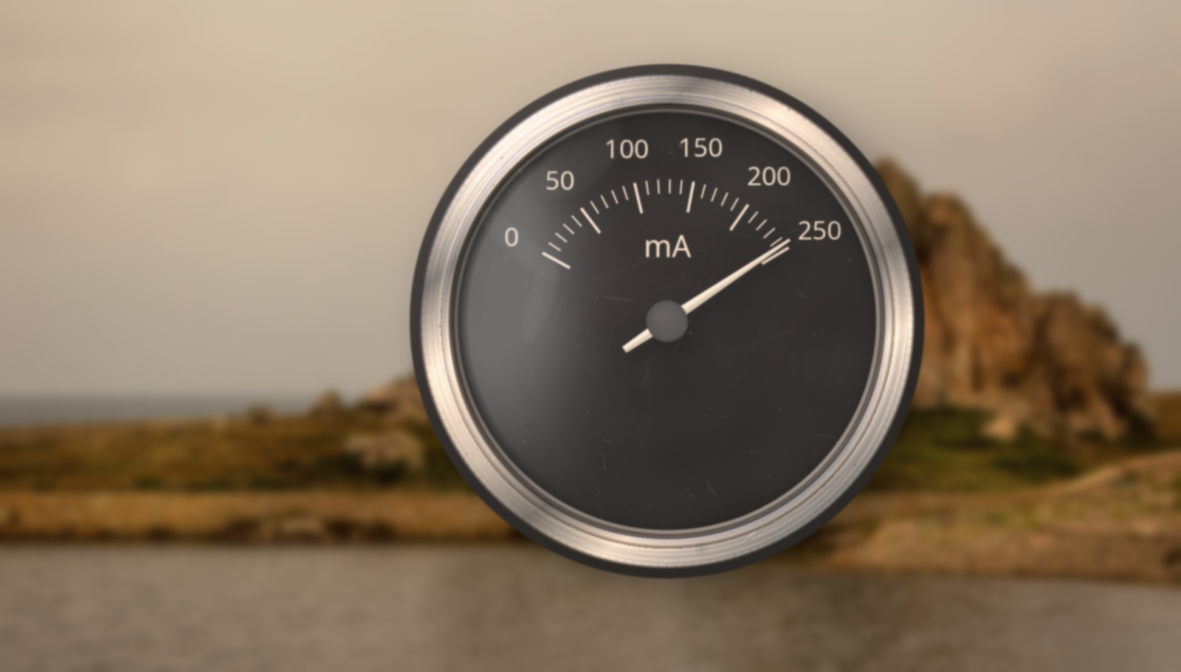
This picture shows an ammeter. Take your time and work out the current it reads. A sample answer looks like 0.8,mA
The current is 245,mA
